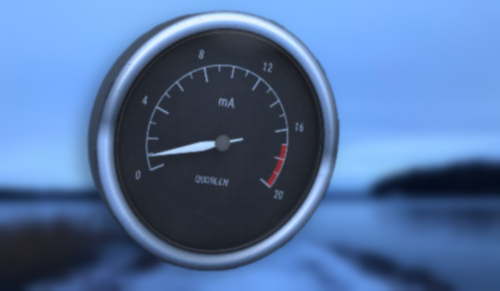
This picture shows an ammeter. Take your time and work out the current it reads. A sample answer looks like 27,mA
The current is 1,mA
